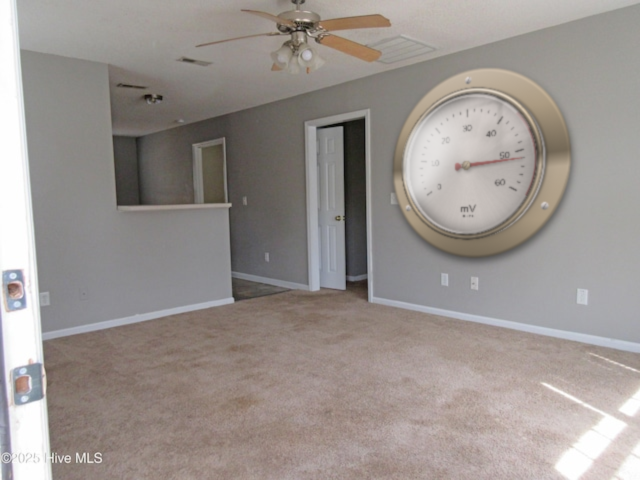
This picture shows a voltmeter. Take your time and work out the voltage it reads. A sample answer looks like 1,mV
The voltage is 52,mV
